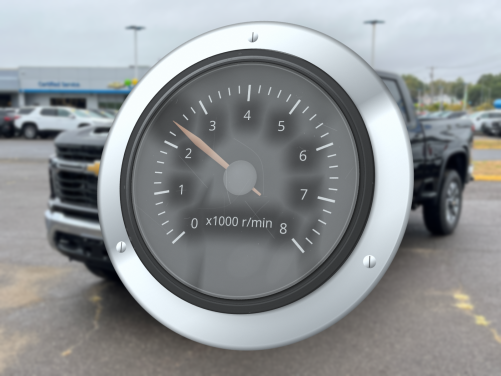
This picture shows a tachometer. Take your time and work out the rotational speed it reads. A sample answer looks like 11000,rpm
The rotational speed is 2400,rpm
